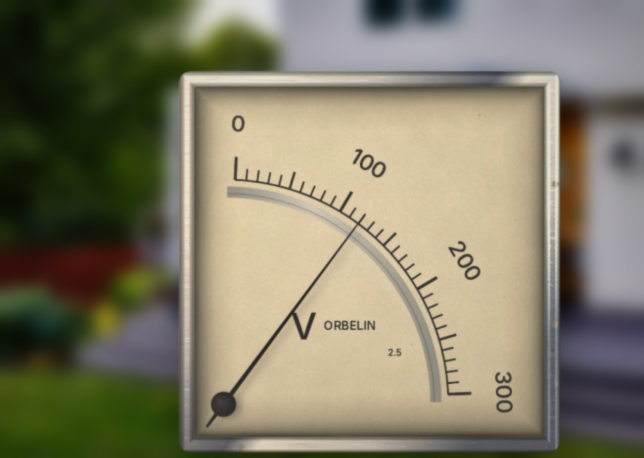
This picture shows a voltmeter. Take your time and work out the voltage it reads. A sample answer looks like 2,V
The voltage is 120,V
